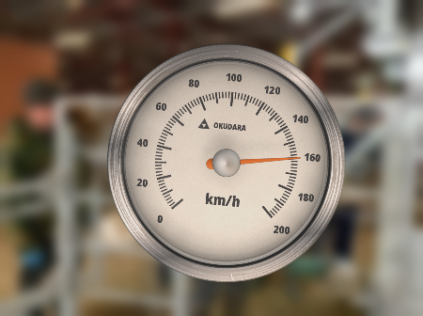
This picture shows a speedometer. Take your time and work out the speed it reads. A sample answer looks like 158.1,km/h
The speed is 160,km/h
